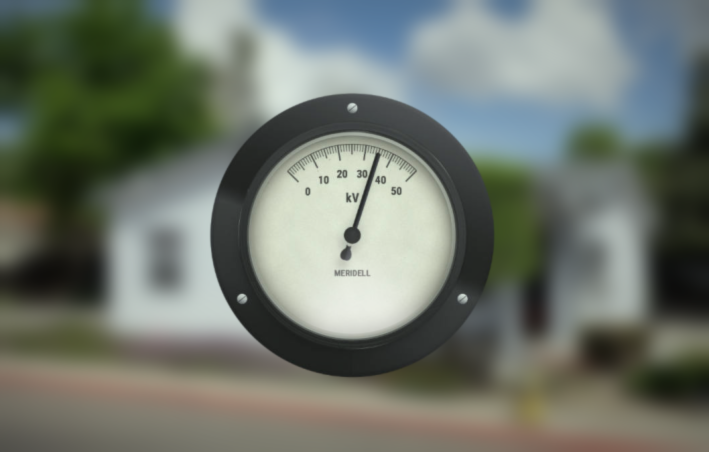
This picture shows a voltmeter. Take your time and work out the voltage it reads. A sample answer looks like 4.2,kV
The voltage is 35,kV
